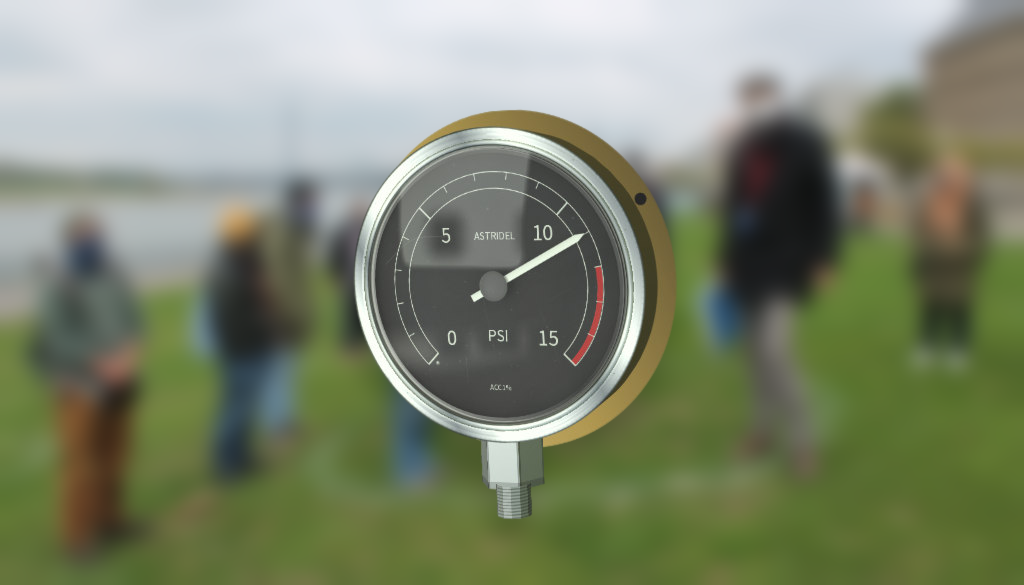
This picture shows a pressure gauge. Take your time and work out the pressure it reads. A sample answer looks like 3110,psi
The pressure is 11,psi
